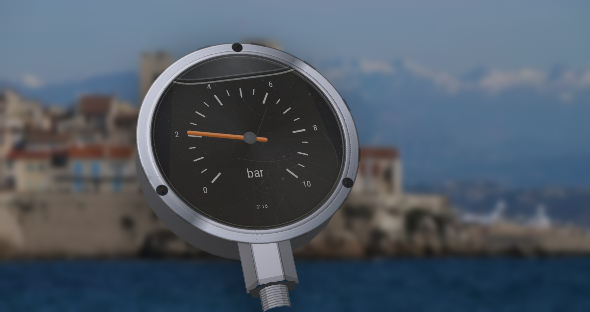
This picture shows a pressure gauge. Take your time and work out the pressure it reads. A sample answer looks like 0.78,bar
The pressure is 2,bar
